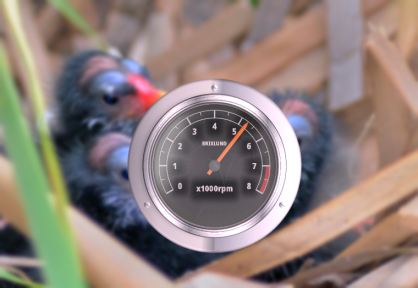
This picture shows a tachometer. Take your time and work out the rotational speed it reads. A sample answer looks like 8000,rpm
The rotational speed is 5250,rpm
